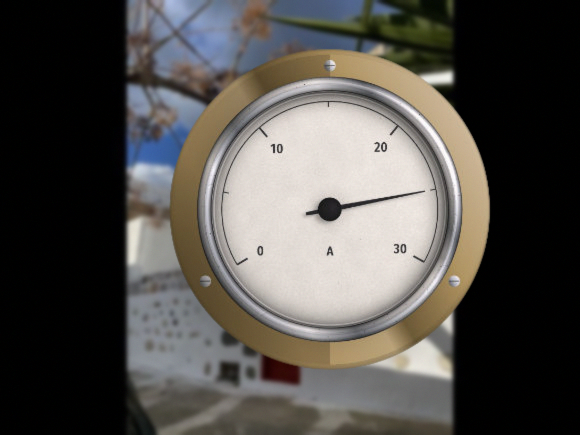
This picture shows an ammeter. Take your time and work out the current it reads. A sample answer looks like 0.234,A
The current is 25,A
